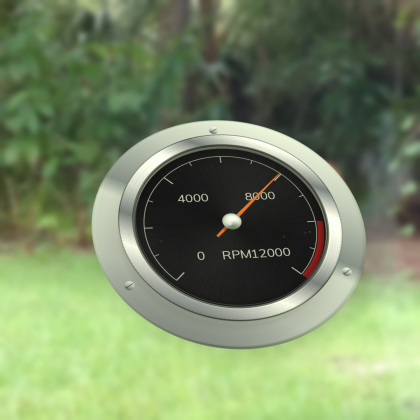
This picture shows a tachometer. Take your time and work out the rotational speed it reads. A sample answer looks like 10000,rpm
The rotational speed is 8000,rpm
